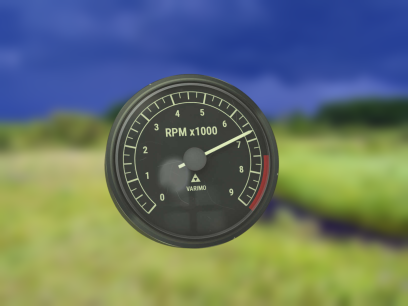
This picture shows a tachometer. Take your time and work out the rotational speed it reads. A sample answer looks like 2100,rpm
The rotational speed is 6750,rpm
